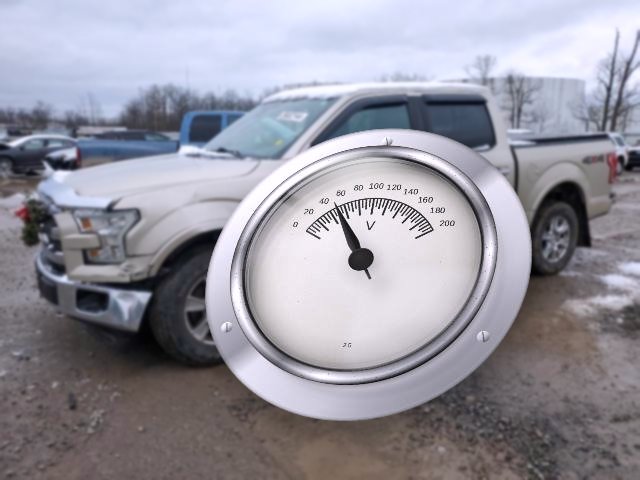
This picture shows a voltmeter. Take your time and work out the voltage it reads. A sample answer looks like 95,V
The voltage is 50,V
